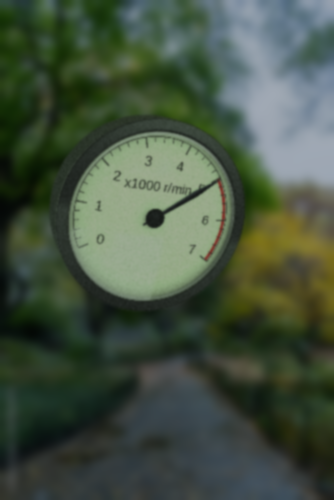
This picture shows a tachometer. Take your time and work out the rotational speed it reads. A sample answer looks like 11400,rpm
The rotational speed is 5000,rpm
